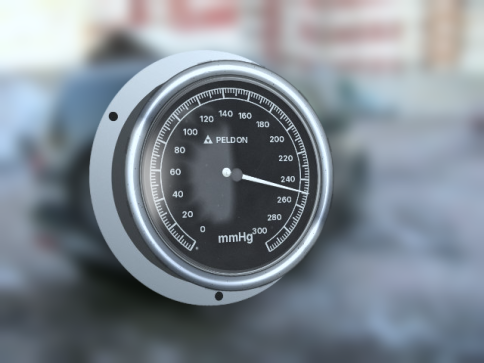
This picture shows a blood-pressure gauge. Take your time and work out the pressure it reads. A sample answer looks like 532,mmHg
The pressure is 250,mmHg
